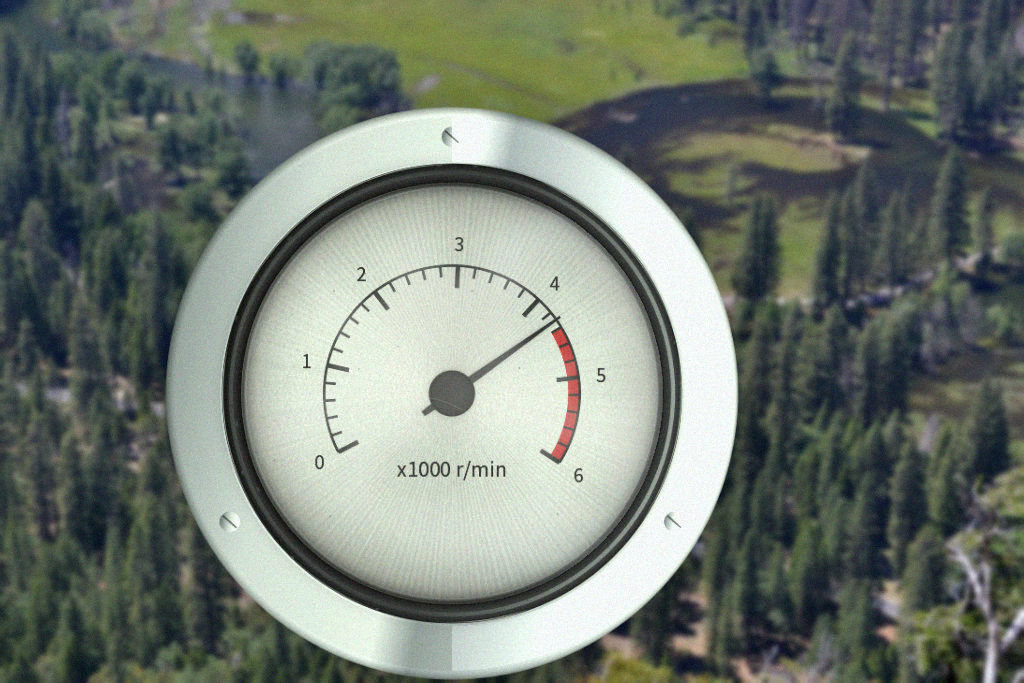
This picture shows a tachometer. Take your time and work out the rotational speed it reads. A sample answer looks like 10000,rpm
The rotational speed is 4300,rpm
